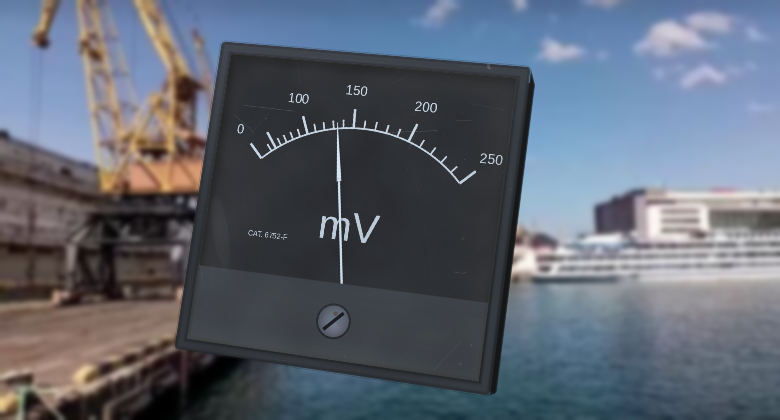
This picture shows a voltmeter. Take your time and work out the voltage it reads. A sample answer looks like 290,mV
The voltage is 135,mV
